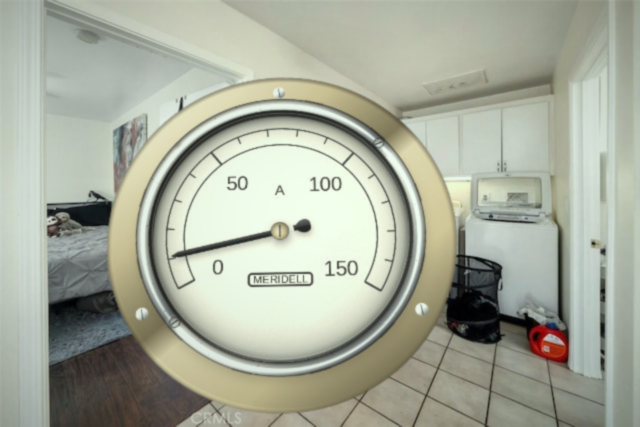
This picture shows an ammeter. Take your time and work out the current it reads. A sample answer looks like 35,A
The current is 10,A
